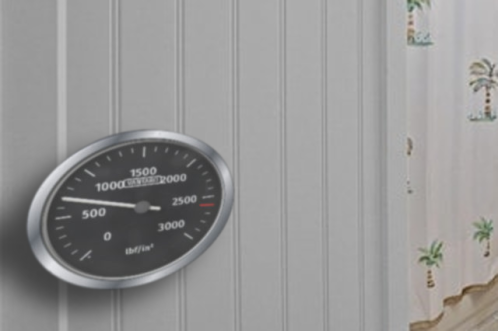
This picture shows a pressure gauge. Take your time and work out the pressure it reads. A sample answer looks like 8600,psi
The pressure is 700,psi
